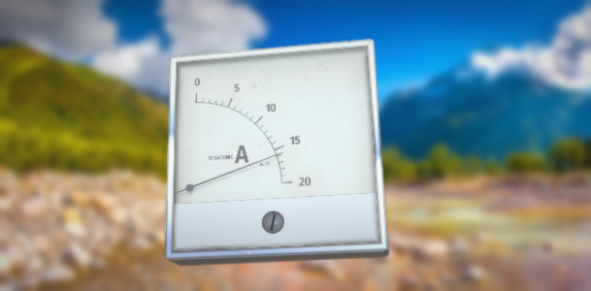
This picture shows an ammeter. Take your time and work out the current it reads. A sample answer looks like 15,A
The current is 16,A
